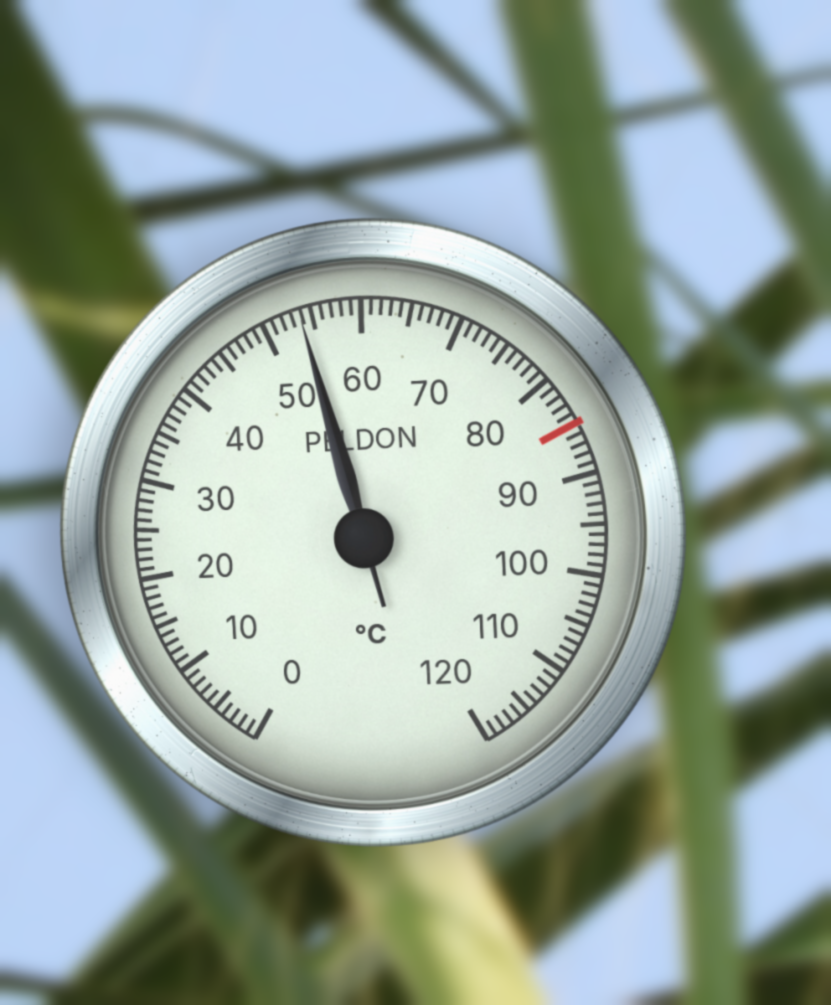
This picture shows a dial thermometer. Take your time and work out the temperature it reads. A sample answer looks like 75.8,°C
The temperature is 54,°C
